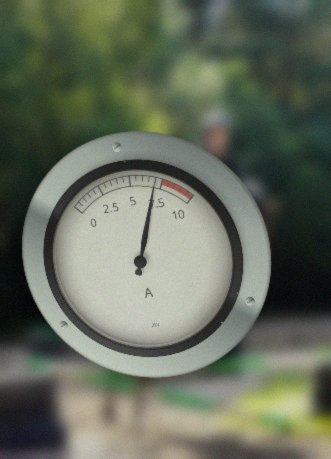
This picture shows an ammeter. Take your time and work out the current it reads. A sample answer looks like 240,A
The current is 7,A
